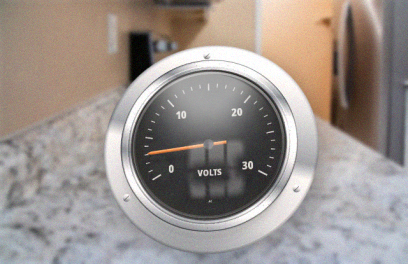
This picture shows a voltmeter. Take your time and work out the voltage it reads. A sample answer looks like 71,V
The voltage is 3,V
